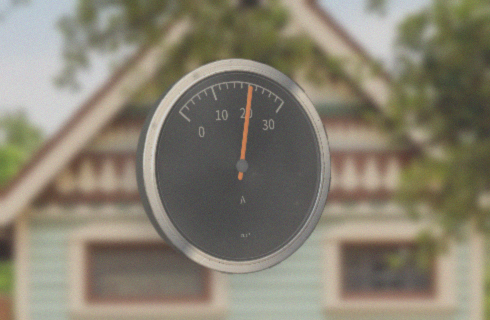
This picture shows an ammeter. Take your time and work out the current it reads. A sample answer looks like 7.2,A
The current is 20,A
